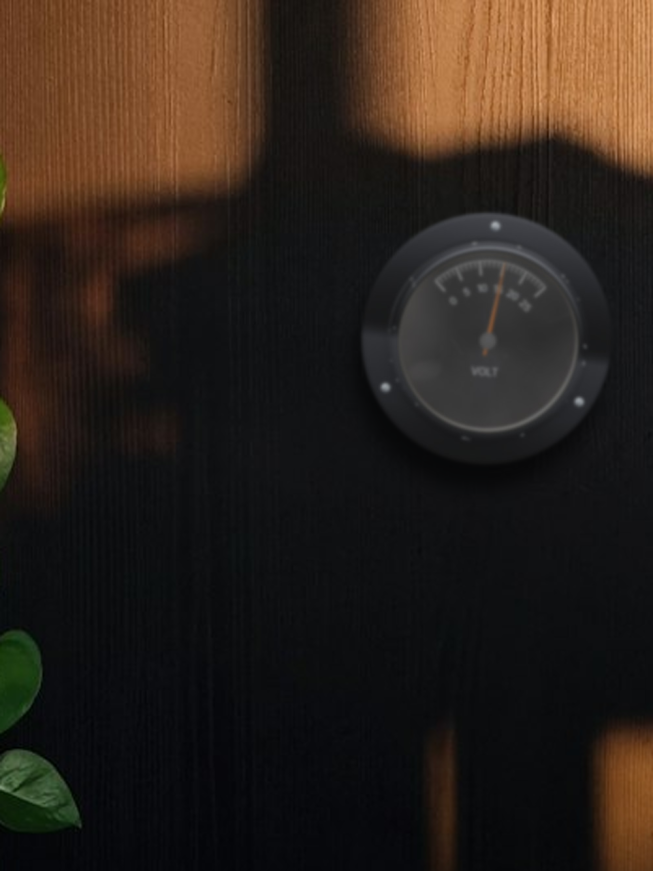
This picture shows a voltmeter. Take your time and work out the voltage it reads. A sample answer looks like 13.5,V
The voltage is 15,V
